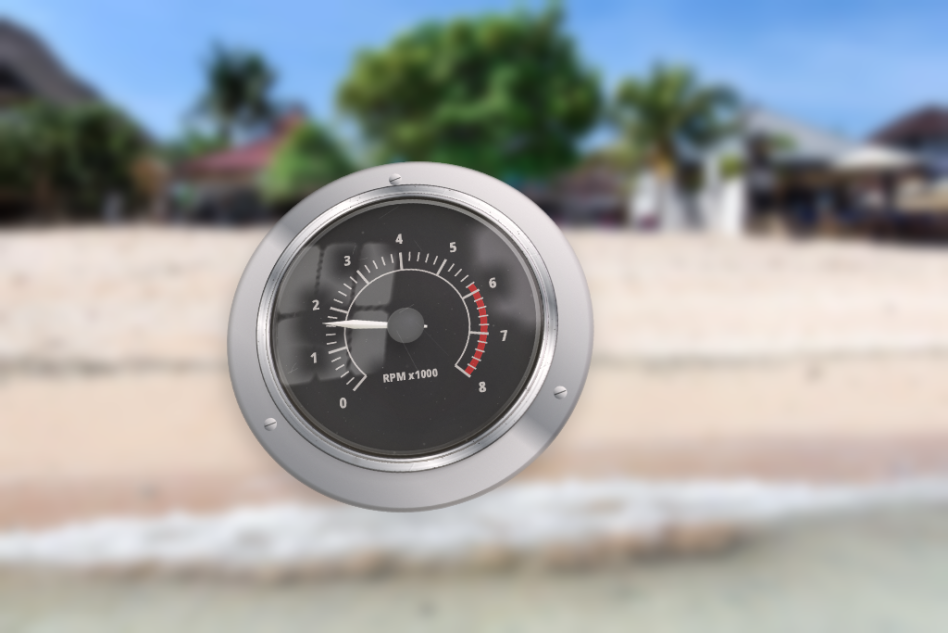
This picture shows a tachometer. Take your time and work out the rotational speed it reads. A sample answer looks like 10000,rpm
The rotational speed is 1600,rpm
